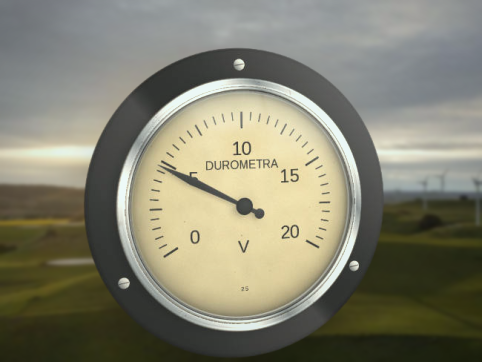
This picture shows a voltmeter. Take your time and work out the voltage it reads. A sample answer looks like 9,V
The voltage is 4.75,V
